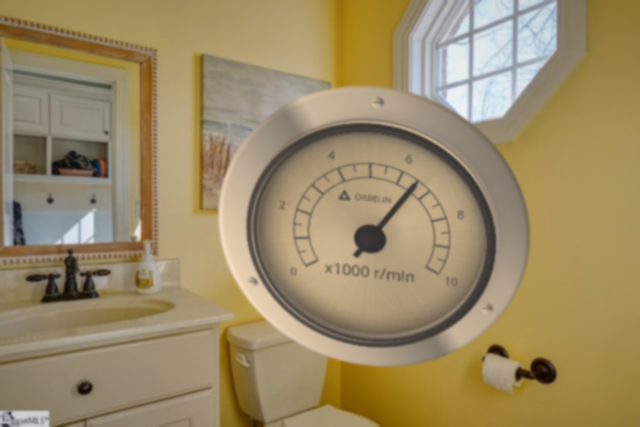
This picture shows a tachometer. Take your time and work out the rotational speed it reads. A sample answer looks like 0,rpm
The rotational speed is 6500,rpm
